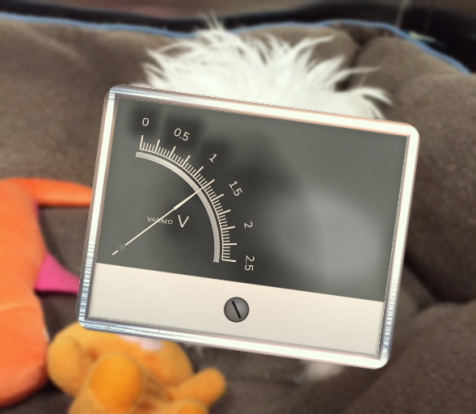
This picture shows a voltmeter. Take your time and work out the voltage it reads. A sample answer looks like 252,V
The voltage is 1.25,V
